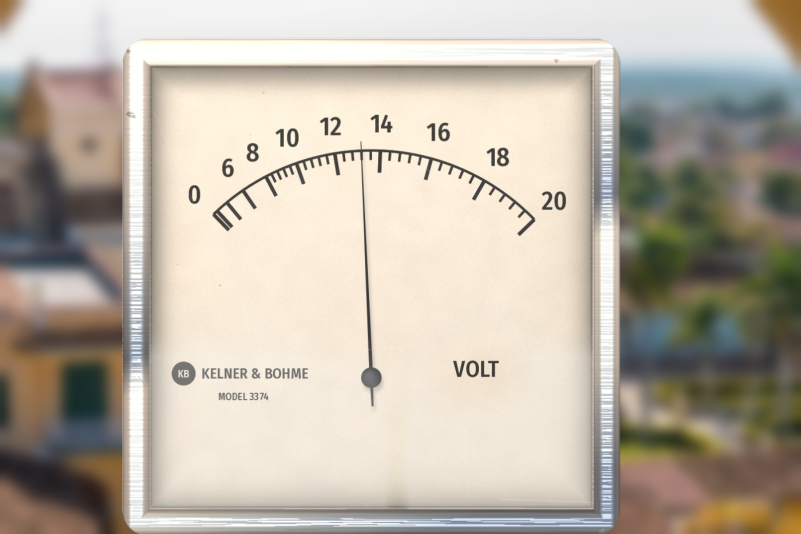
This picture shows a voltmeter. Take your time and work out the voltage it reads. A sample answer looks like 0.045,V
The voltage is 13.2,V
